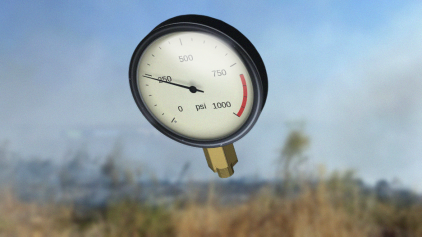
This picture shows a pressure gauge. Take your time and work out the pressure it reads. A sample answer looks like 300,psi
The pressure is 250,psi
